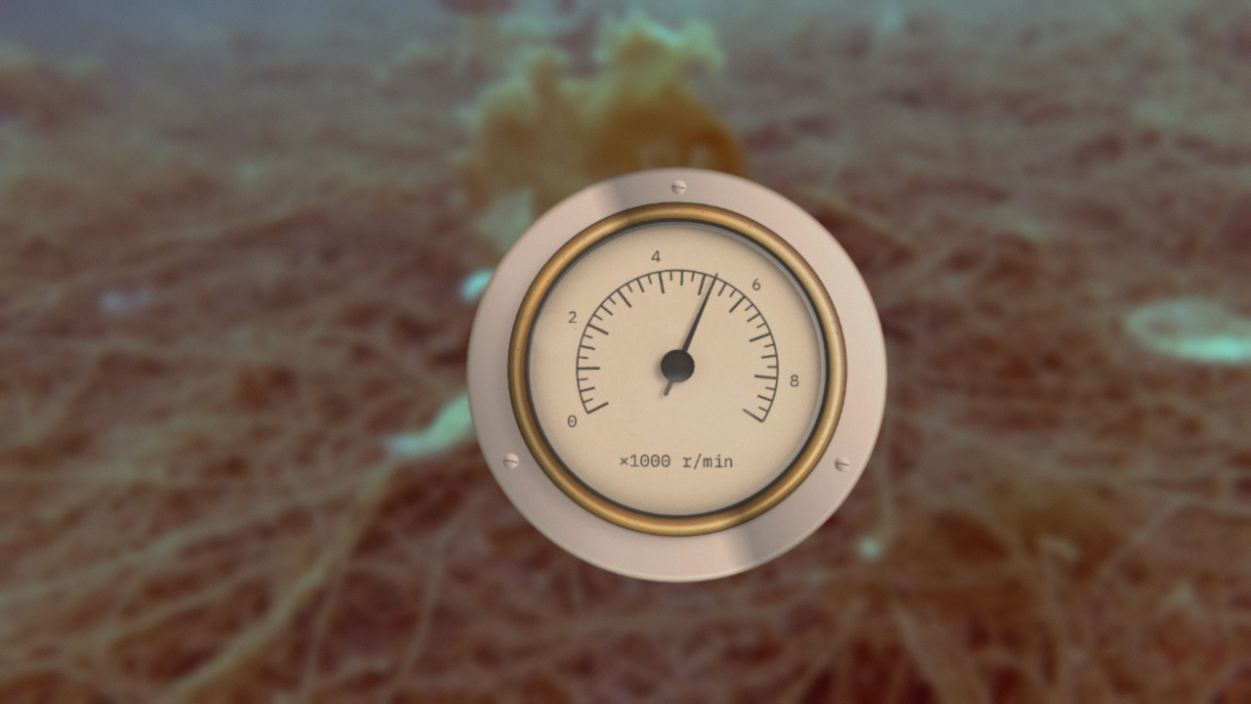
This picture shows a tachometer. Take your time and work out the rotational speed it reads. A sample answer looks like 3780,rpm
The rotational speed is 5250,rpm
